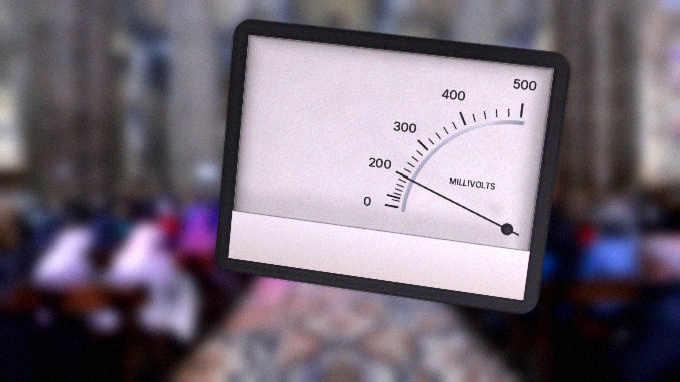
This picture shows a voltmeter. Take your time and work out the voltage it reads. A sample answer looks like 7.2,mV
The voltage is 200,mV
